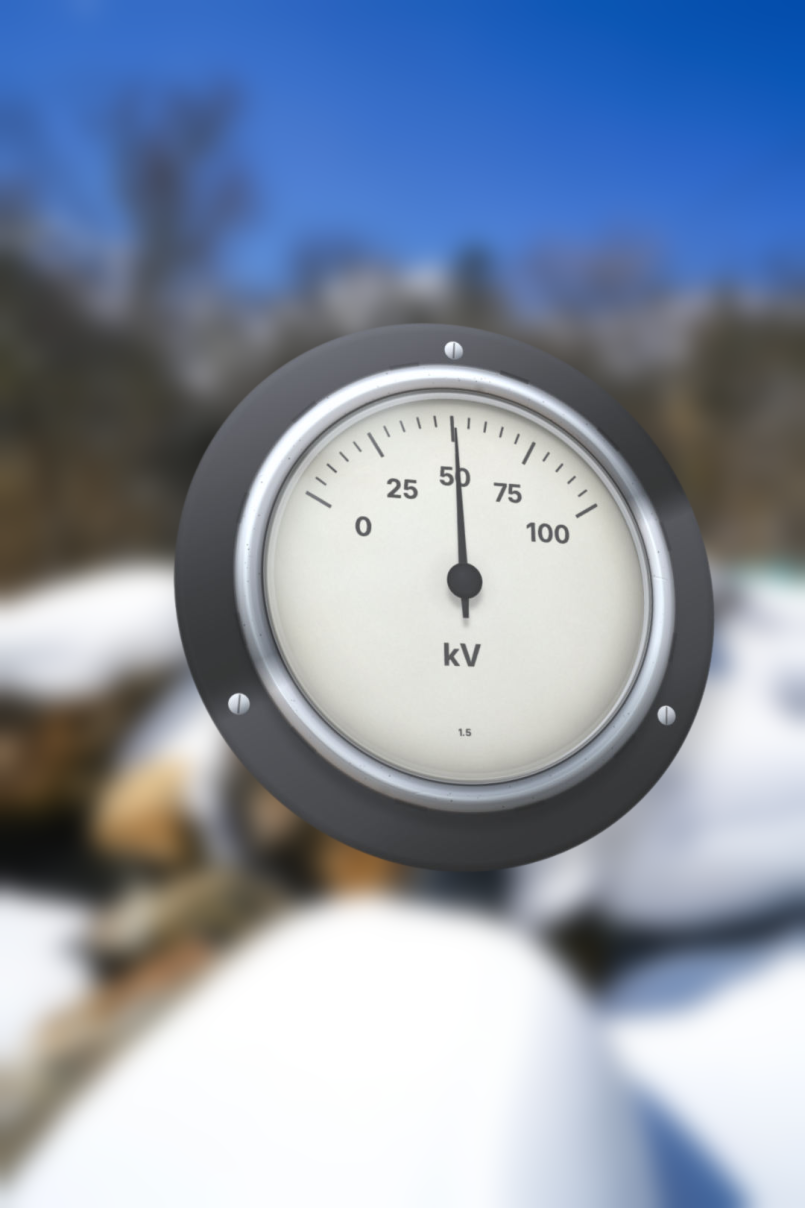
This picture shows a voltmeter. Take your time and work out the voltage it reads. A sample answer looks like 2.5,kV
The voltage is 50,kV
